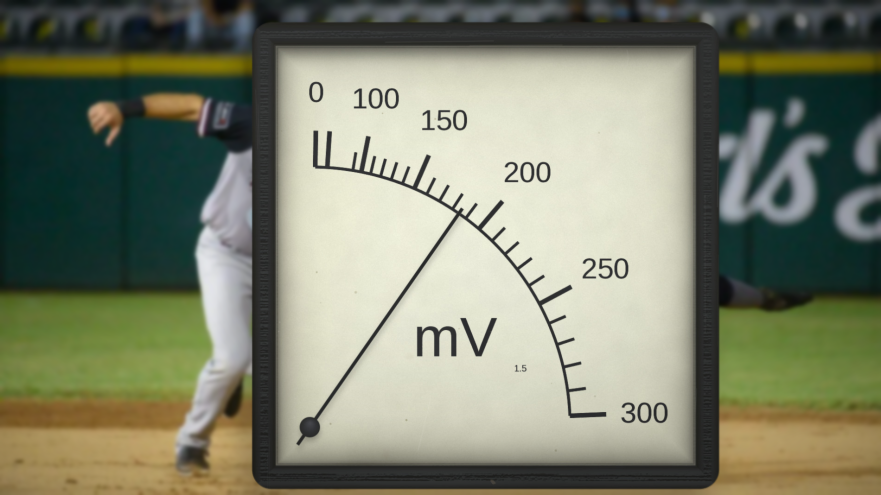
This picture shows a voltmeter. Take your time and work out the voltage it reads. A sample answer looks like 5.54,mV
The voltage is 185,mV
